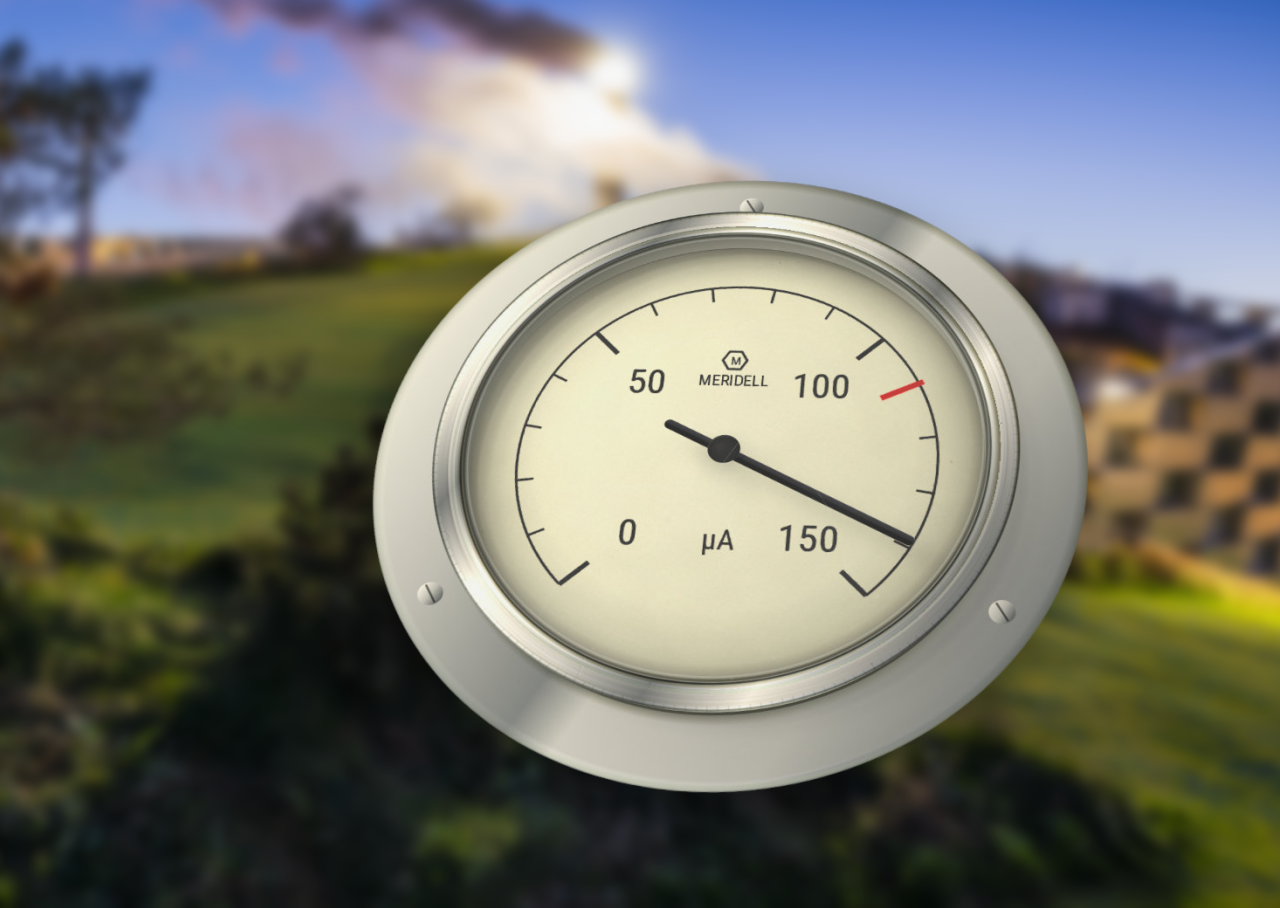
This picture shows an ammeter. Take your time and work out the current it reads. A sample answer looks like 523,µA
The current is 140,µA
